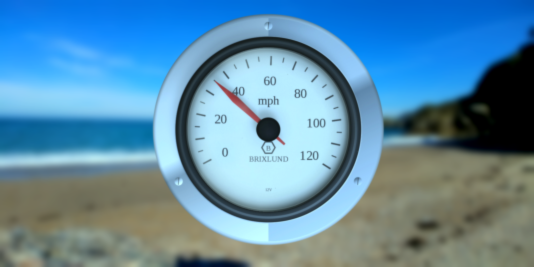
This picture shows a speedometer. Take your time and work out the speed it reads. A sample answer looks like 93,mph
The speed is 35,mph
